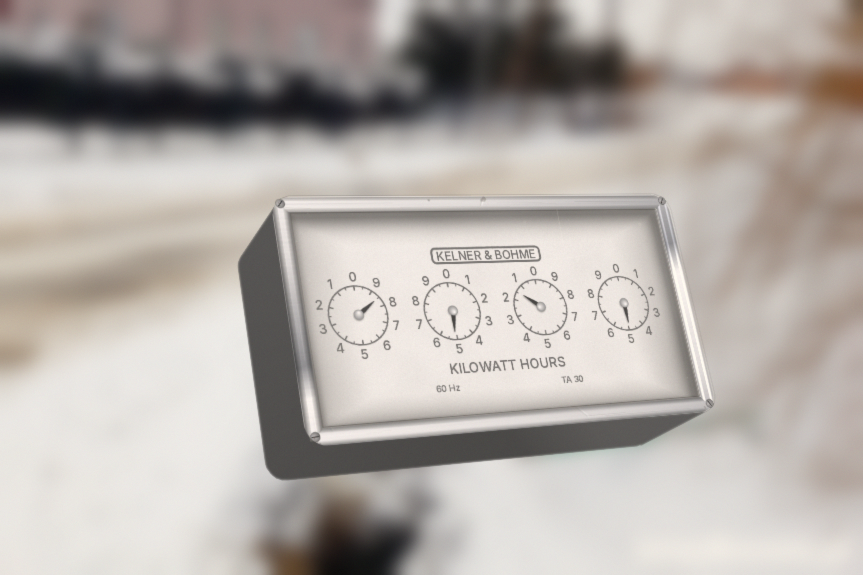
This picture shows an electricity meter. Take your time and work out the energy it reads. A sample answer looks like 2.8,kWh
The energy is 8515,kWh
